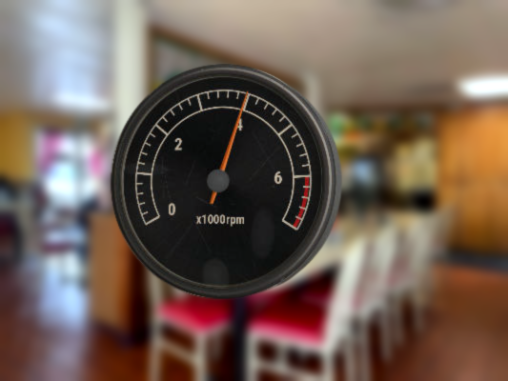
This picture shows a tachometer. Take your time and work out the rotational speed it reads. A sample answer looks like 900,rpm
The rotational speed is 4000,rpm
